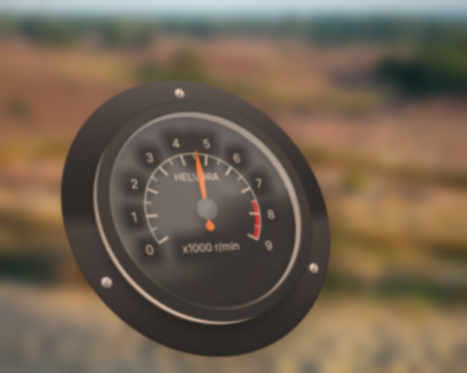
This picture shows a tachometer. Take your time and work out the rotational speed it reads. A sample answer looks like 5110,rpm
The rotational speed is 4500,rpm
